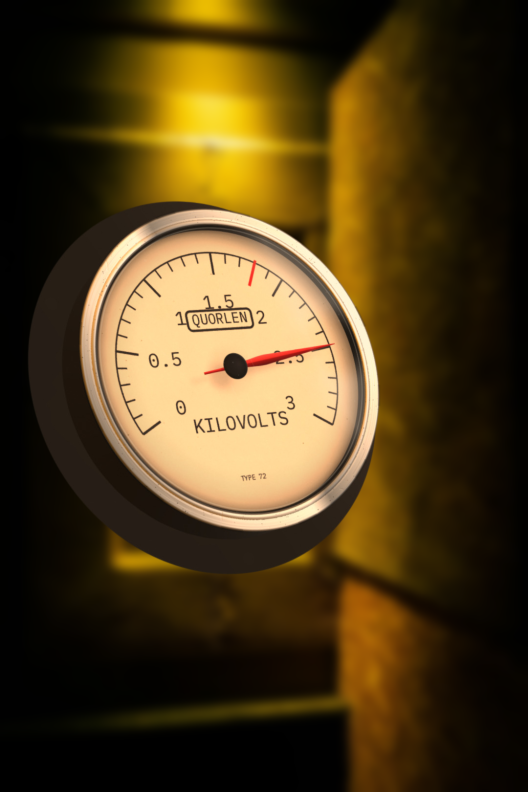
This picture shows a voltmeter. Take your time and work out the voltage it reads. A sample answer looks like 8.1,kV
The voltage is 2.5,kV
